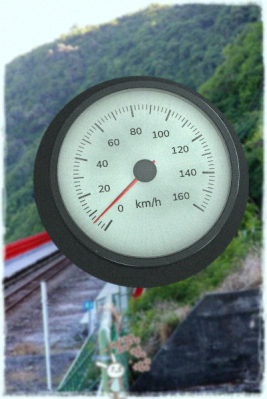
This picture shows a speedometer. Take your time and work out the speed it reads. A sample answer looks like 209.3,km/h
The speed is 6,km/h
